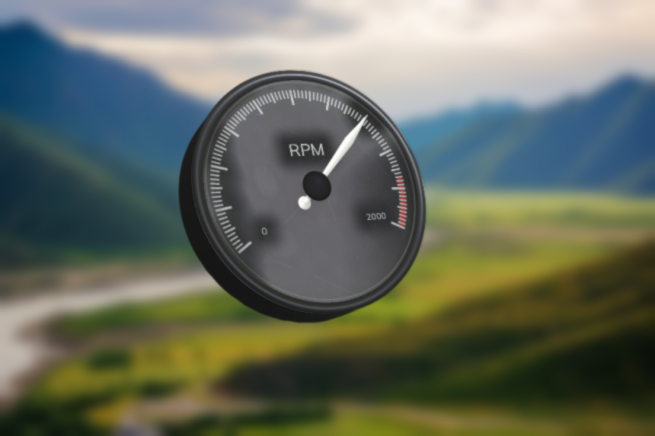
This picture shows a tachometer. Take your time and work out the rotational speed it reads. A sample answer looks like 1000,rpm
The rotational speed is 1400,rpm
